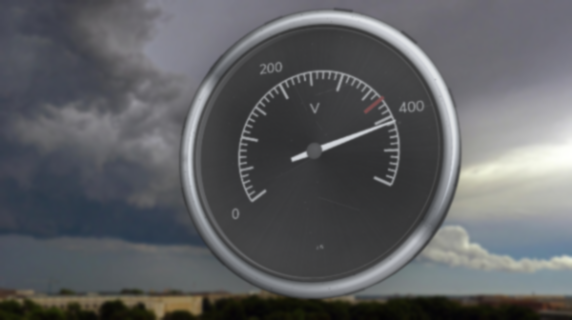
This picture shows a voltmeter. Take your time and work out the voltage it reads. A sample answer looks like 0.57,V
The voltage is 410,V
